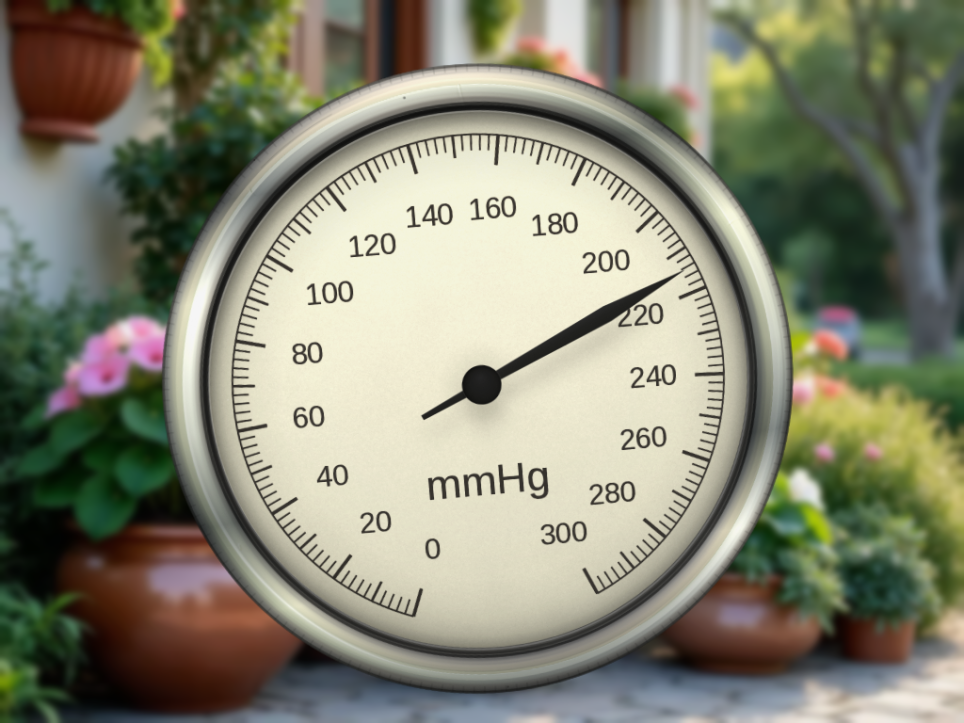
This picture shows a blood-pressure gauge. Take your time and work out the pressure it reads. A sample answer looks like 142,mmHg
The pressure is 214,mmHg
